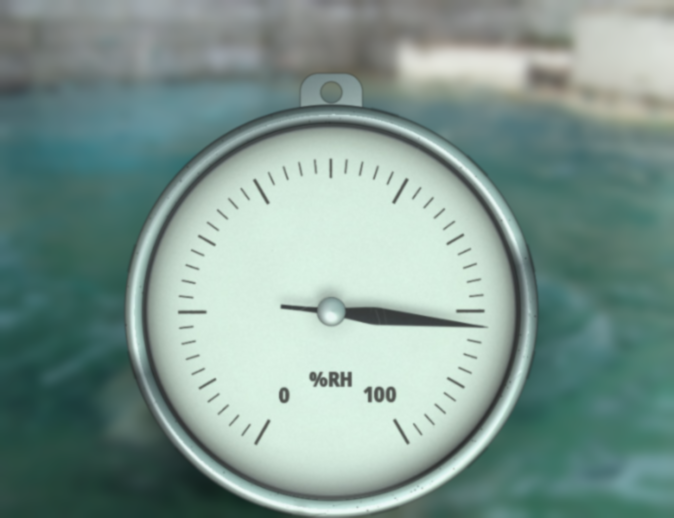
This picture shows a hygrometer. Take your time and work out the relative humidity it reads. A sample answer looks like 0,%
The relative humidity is 82,%
